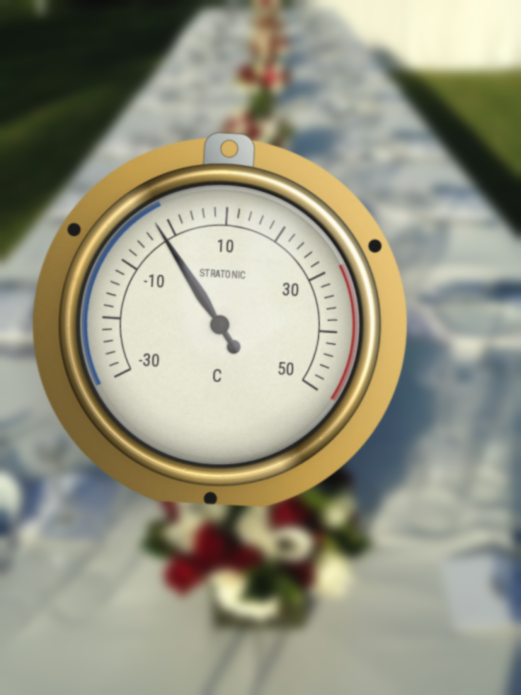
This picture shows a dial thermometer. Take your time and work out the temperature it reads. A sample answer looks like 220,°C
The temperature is -2,°C
